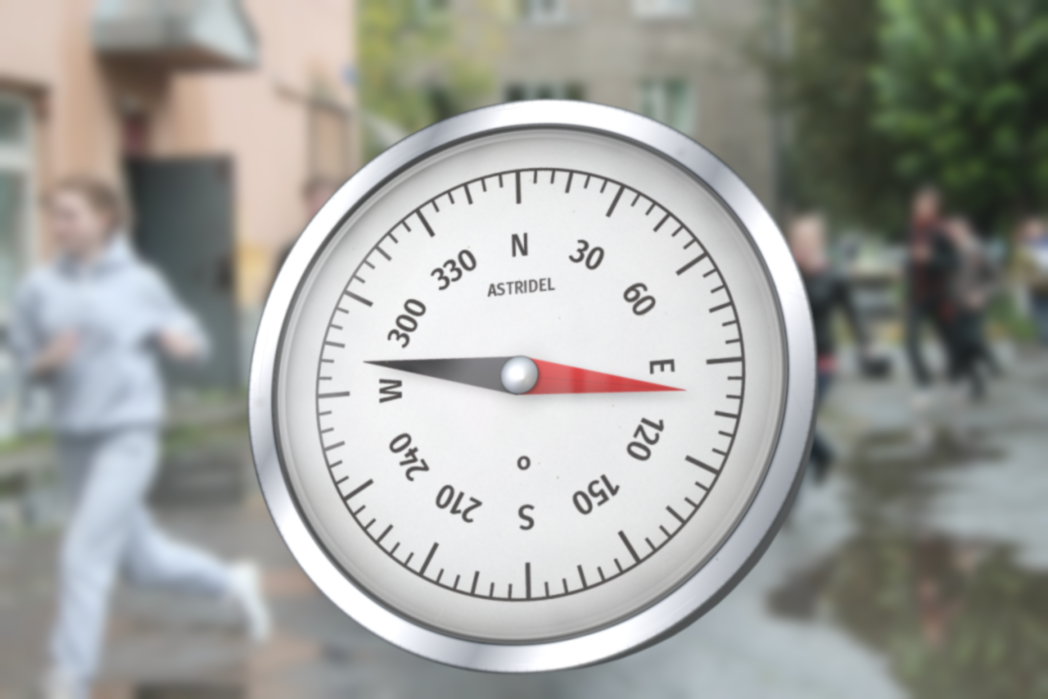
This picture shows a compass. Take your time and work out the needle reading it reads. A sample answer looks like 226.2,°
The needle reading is 100,°
